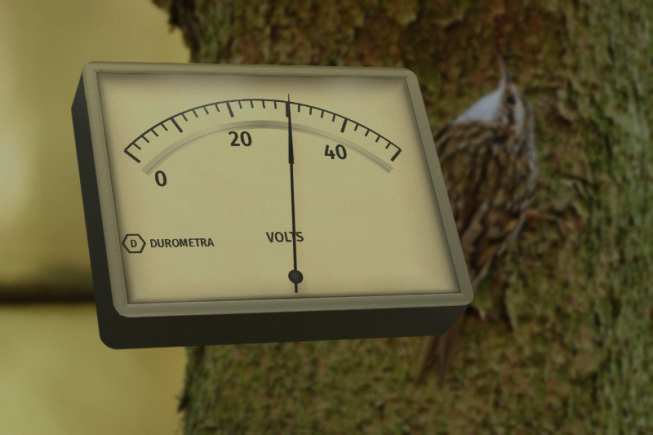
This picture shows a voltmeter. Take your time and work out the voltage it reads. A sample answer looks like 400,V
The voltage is 30,V
